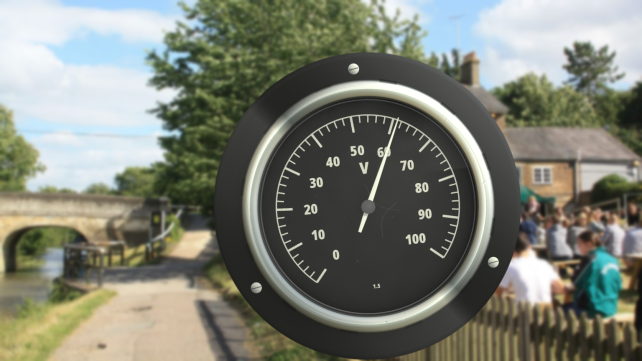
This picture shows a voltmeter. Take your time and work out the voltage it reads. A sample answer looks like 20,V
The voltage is 61,V
